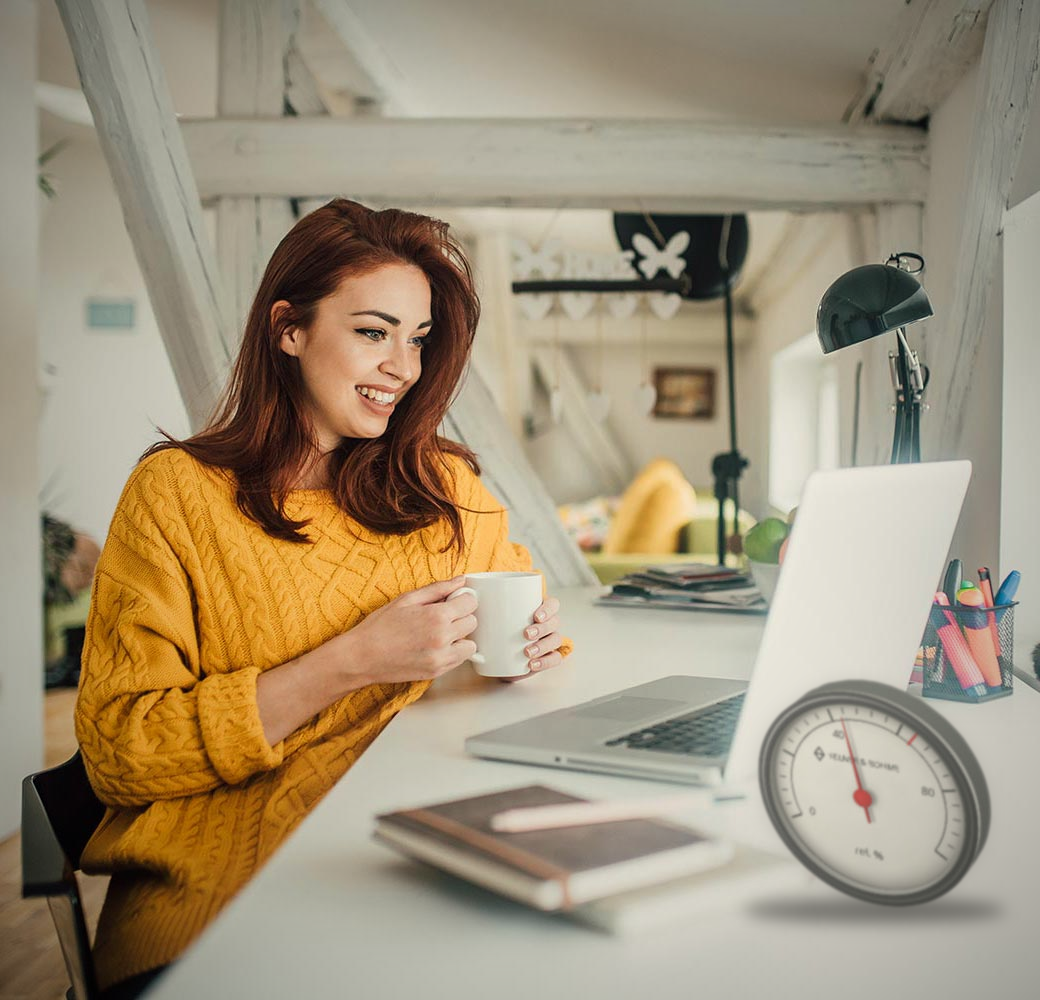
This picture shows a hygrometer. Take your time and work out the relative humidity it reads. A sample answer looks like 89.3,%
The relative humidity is 44,%
